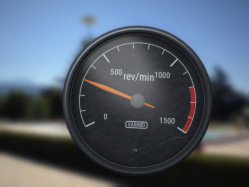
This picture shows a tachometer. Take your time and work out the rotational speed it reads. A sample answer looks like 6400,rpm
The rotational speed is 300,rpm
